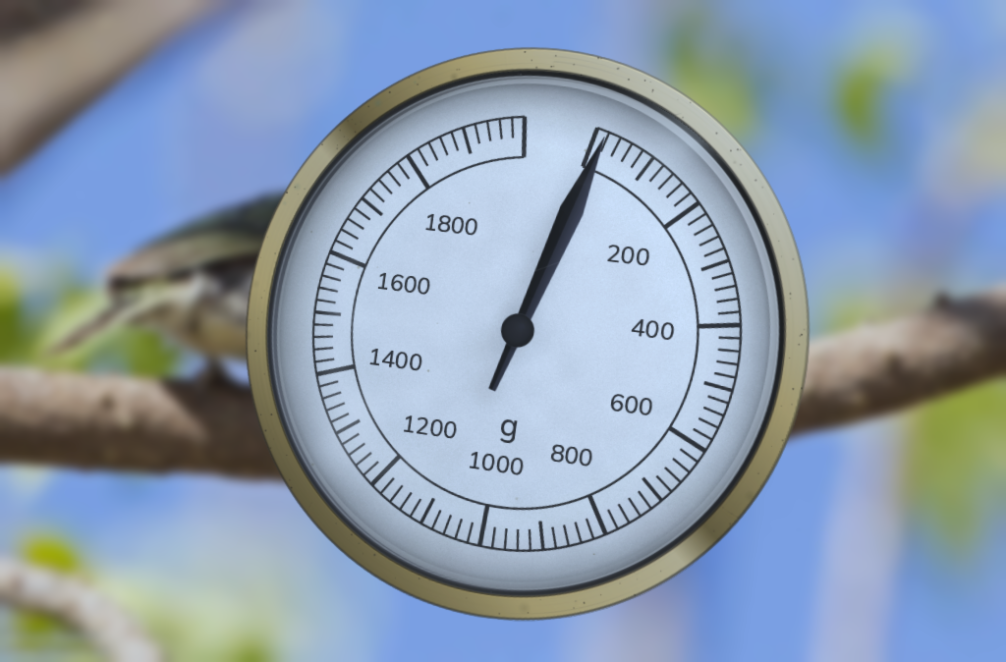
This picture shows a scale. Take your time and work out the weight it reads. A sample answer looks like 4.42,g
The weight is 20,g
